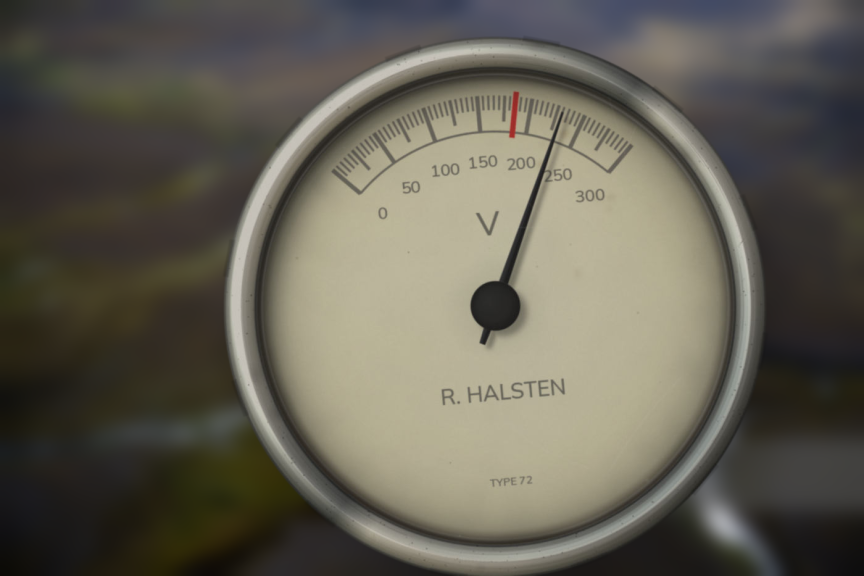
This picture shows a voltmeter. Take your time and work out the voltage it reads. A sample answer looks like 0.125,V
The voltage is 230,V
